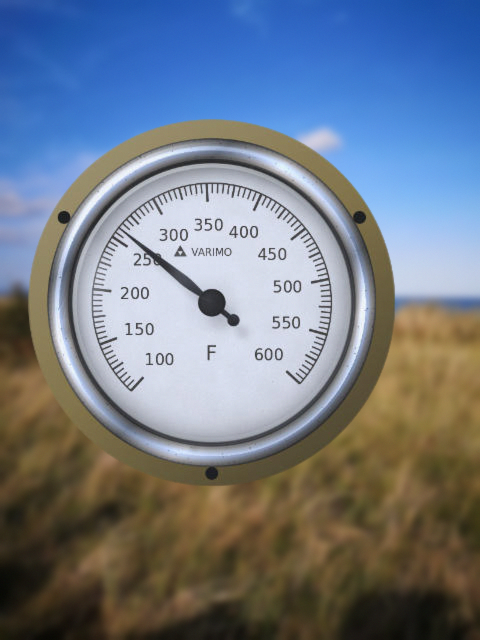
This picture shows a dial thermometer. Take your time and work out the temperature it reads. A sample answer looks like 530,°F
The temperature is 260,°F
